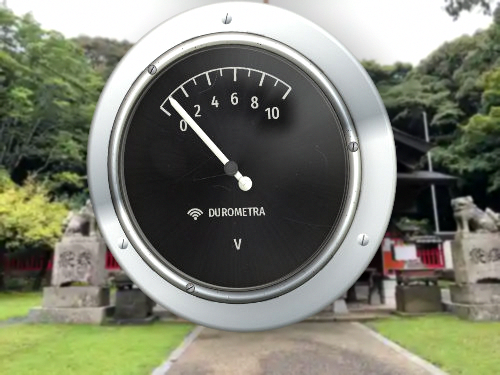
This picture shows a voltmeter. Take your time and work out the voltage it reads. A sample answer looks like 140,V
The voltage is 1,V
